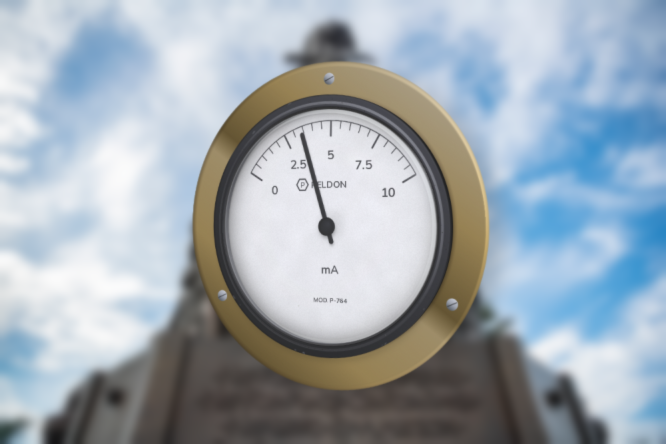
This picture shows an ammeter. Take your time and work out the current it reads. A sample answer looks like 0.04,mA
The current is 3.5,mA
